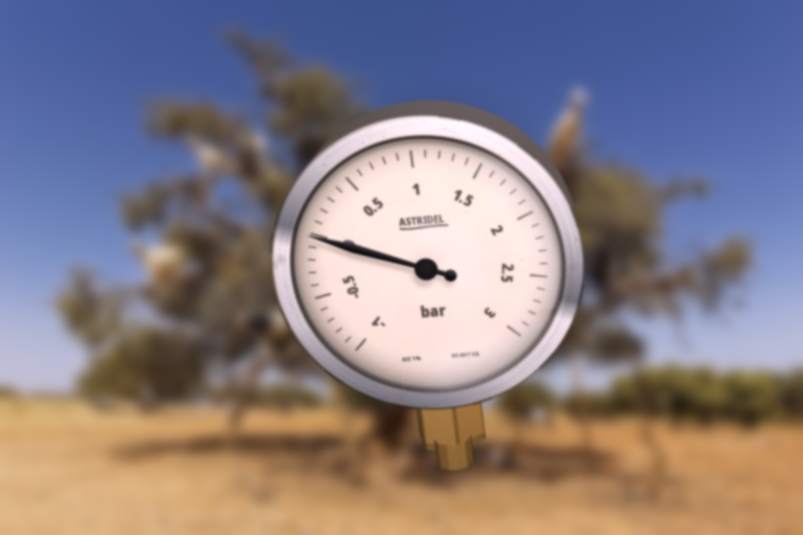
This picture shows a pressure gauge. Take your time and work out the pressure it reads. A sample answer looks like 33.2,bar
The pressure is 0,bar
